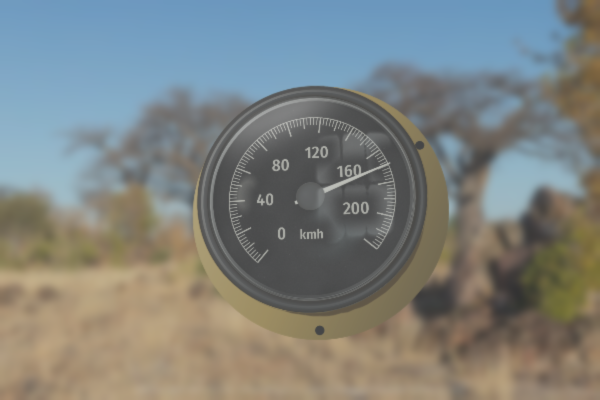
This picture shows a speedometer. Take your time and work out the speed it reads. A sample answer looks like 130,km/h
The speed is 170,km/h
